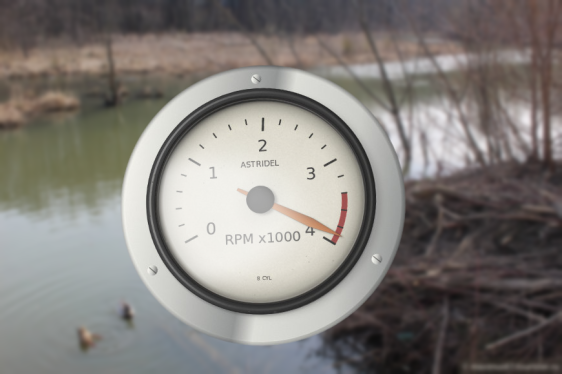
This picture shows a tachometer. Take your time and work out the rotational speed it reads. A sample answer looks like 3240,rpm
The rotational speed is 3900,rpm
